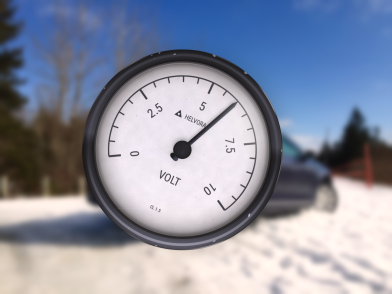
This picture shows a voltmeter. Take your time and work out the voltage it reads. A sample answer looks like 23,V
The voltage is 6,V
